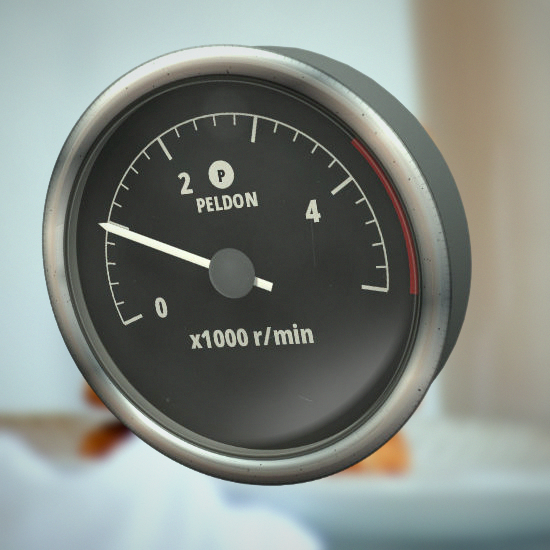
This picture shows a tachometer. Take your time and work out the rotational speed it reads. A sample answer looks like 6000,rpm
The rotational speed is 1000,rpm
